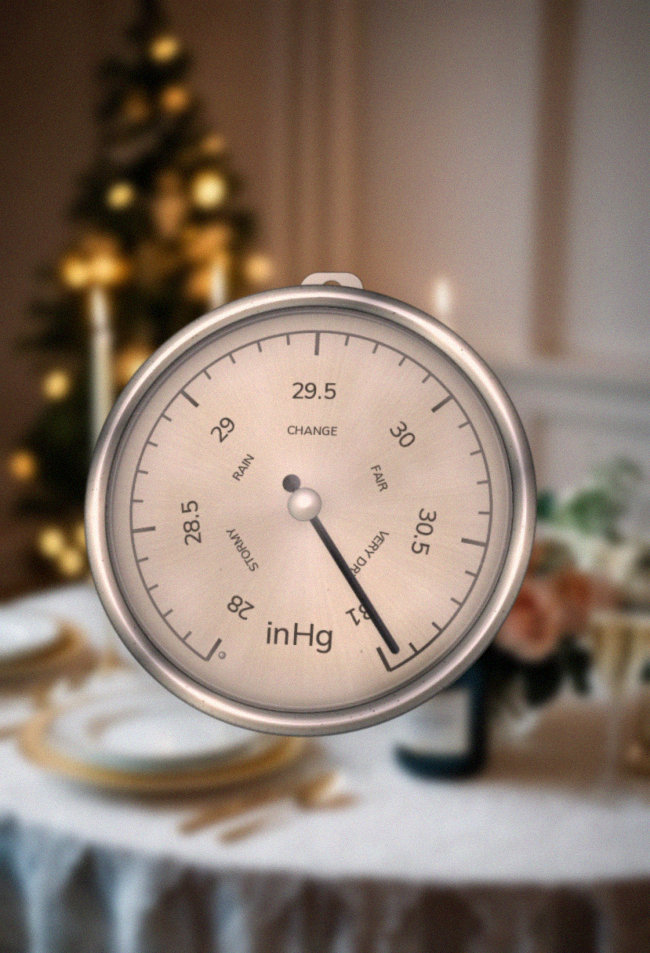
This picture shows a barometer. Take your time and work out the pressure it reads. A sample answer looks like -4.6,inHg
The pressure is 30.95,inHg
